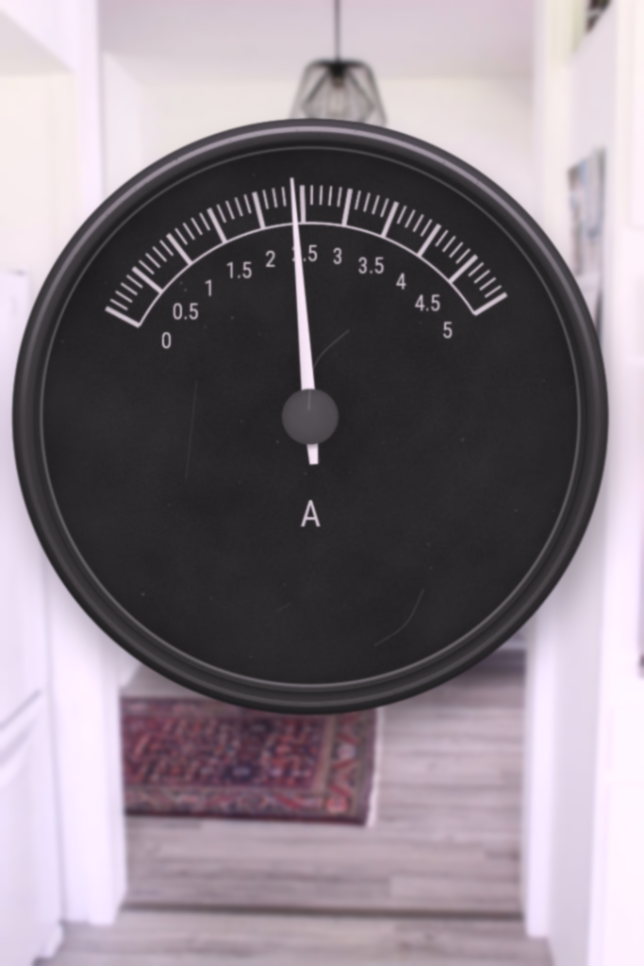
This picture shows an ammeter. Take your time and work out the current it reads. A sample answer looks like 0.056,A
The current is 2.4,A
